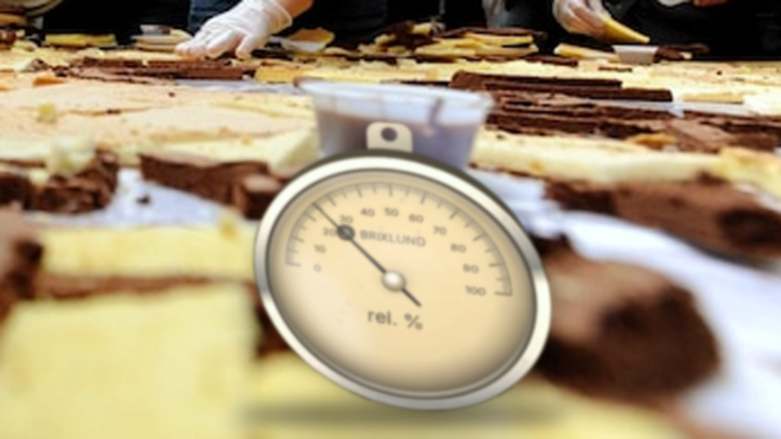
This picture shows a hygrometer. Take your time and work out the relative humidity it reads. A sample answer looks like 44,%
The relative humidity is 25,%
